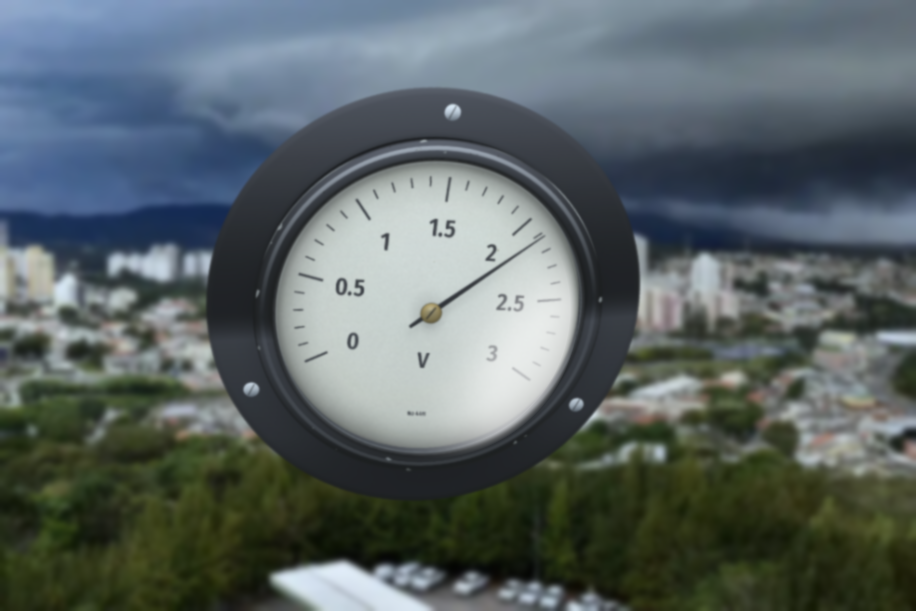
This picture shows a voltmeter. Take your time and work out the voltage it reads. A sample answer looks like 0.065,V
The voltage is 2.1,V
